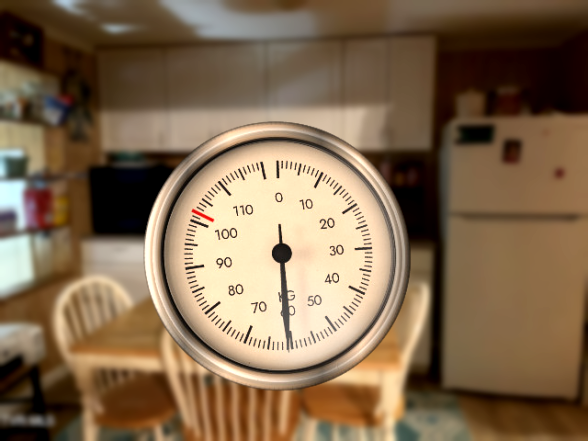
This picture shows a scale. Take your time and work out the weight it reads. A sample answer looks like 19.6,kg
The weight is 61,kg
